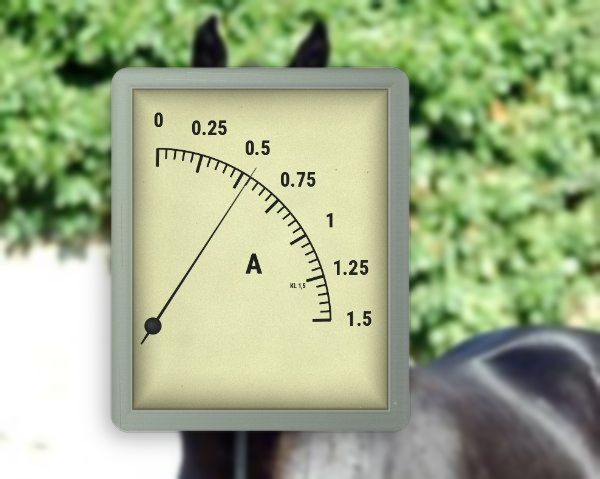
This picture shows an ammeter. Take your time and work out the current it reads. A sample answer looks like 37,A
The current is 0.55,A
